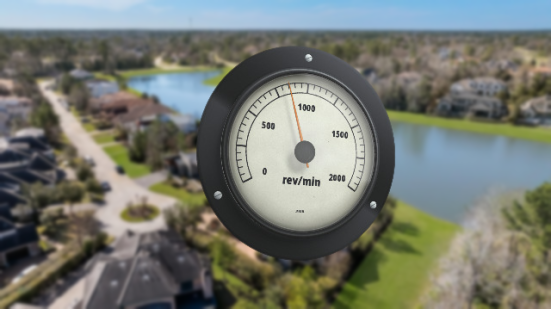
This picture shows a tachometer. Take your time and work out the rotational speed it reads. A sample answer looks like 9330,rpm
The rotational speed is 850,rpm
